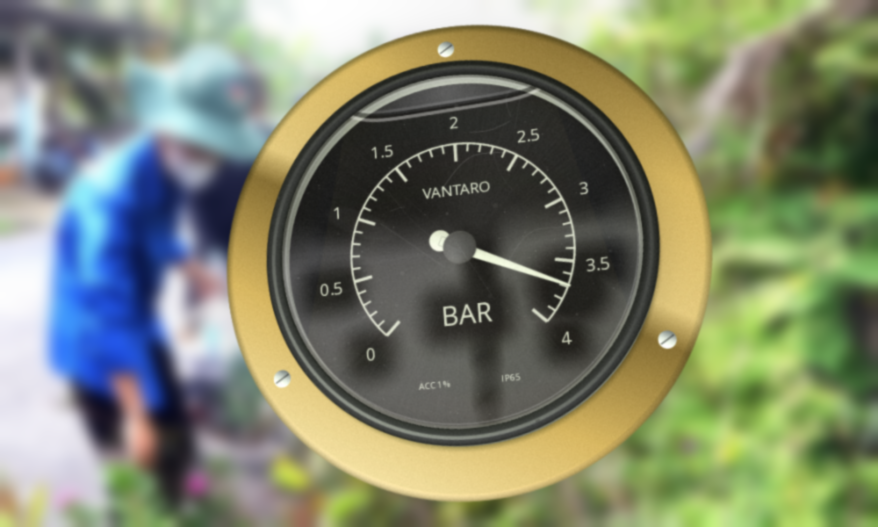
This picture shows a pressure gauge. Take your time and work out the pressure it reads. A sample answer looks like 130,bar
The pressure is 3.7,bar
